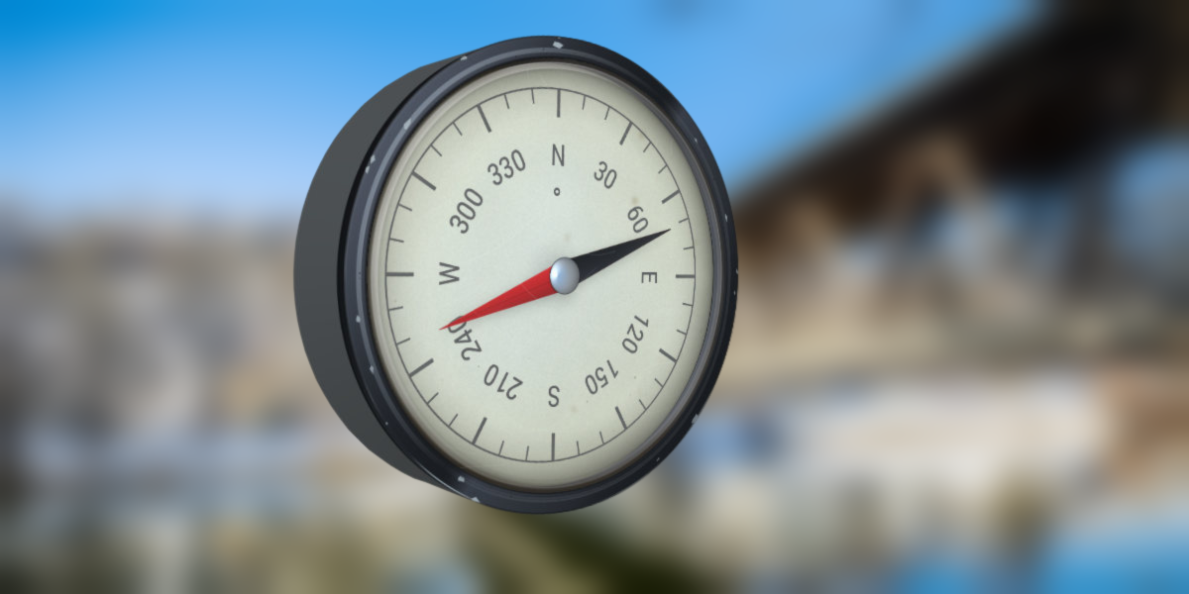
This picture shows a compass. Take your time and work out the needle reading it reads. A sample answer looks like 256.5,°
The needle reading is 250,°
